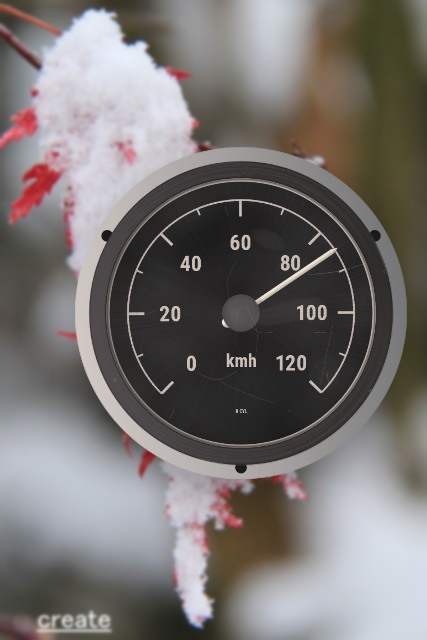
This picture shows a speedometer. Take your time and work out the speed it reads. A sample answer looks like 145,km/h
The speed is 85,km/h
